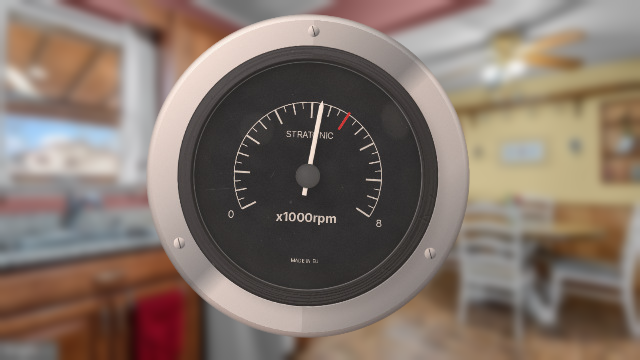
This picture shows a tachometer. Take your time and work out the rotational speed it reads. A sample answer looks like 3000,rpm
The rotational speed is 4250,rpm
